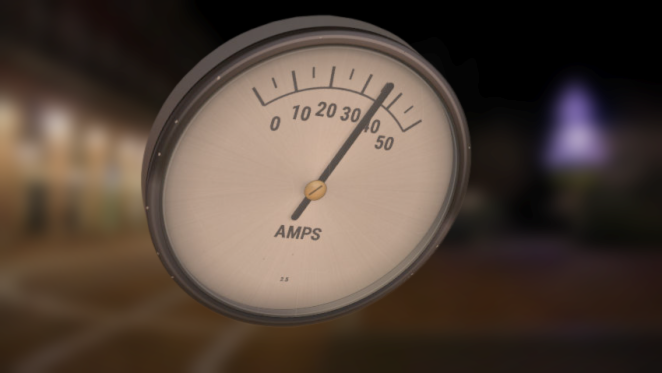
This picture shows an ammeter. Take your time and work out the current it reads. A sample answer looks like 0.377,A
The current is 35,A
